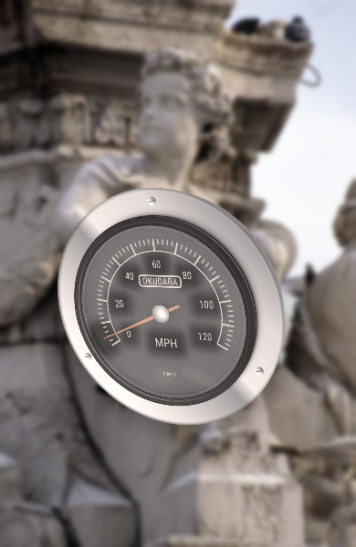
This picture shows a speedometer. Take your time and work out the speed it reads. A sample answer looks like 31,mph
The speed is 4,mph
